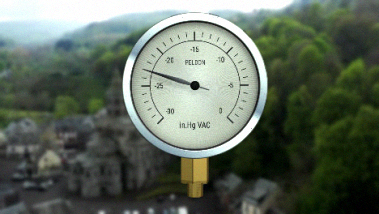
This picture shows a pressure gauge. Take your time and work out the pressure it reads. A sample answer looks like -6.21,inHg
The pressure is -23,inHg
